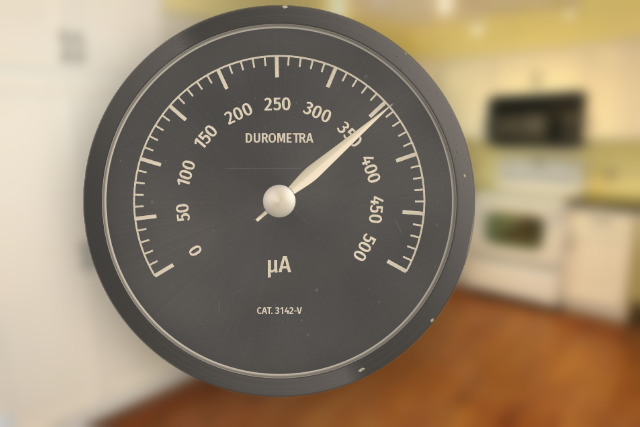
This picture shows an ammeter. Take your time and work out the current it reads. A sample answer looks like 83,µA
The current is 355,µA
